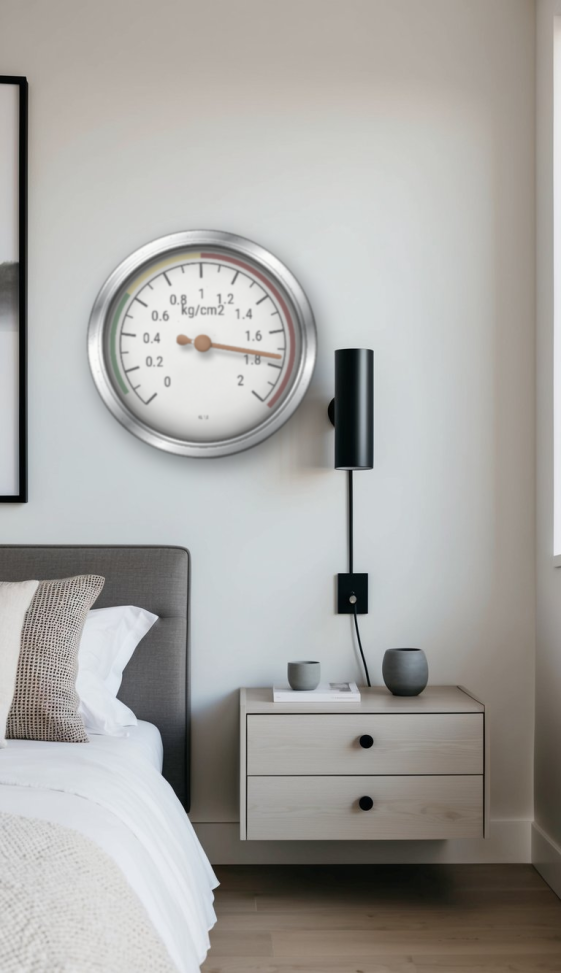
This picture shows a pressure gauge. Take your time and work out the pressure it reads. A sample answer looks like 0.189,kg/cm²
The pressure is 1.75,kg/cm²
